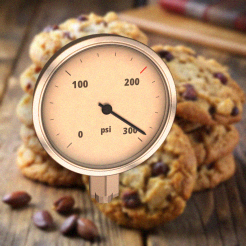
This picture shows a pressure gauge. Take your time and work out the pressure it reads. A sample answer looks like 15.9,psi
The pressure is 290,psi
